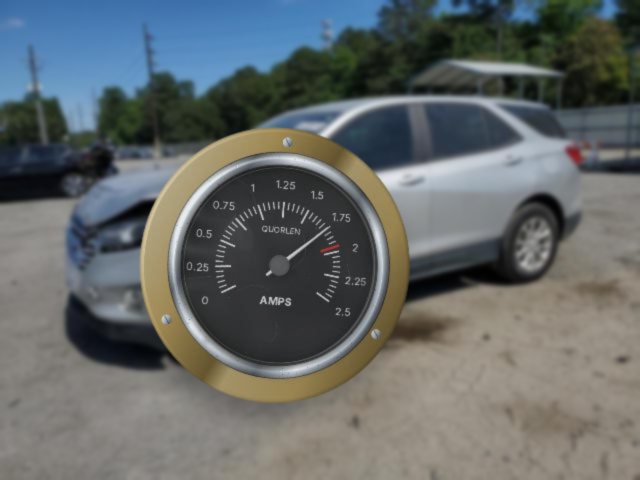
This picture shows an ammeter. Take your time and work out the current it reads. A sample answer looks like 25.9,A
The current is 1.75,A
